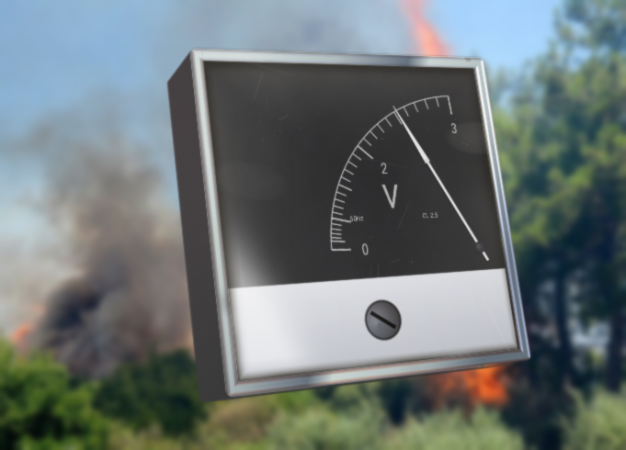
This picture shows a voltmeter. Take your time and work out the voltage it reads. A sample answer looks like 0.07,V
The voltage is 2.5,V
